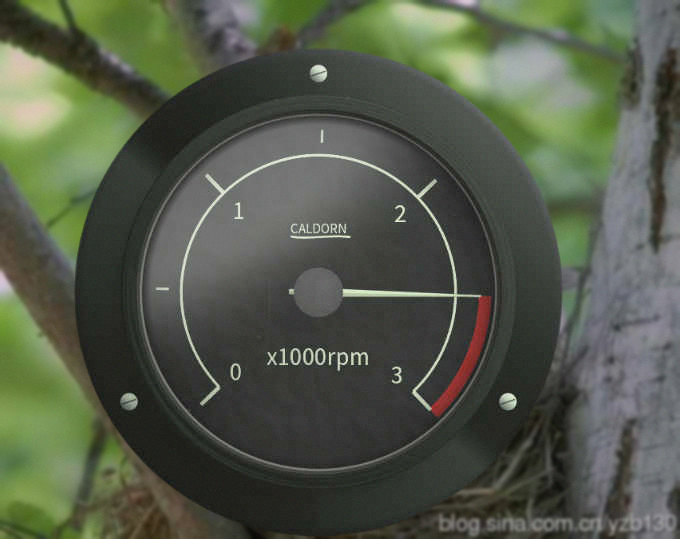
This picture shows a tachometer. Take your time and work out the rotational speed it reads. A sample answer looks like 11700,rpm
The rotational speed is 2500,rpm
